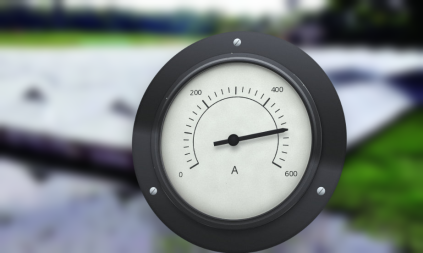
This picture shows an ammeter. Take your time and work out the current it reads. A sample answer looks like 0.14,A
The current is 500,A
